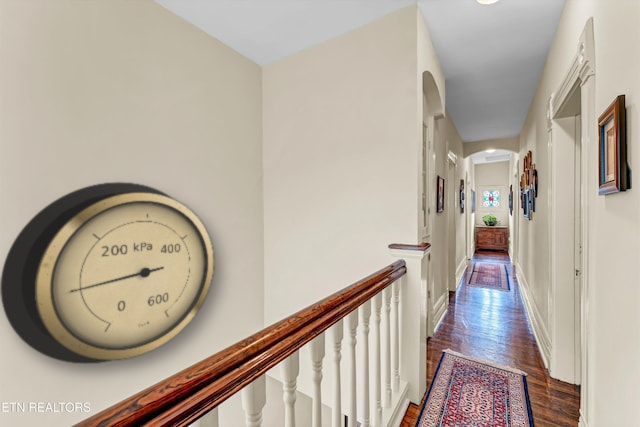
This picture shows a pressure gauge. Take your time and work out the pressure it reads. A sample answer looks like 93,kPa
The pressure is 100,kPa
